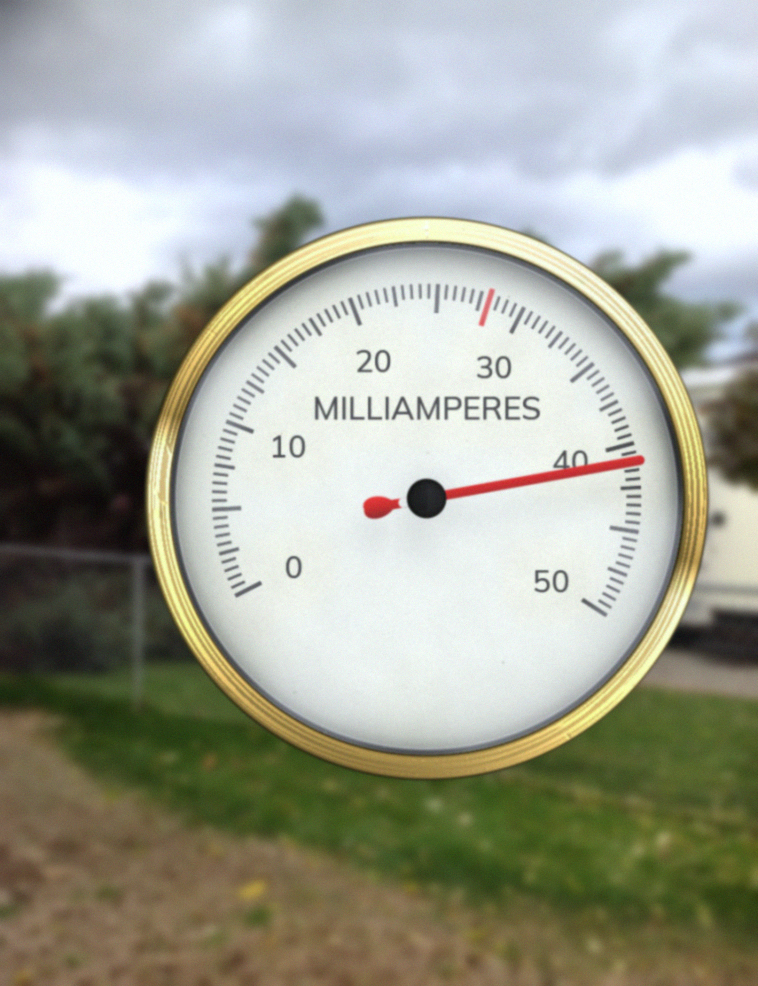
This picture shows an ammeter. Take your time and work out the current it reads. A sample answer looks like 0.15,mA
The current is 41,mA
